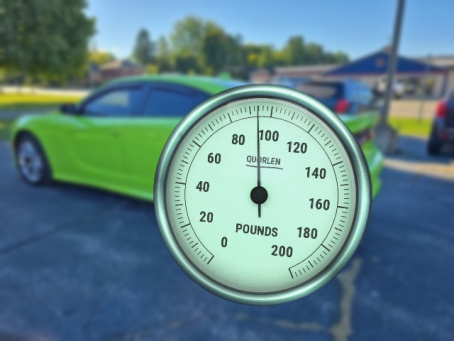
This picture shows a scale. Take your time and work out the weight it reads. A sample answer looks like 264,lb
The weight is 94,lb
